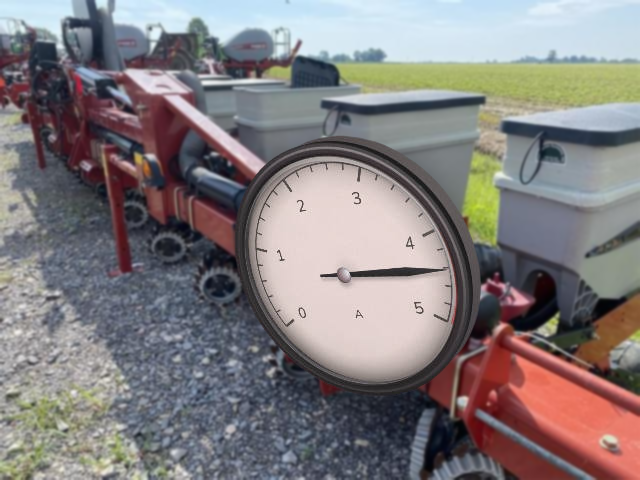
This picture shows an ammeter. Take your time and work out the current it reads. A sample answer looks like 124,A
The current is 4.4,A
